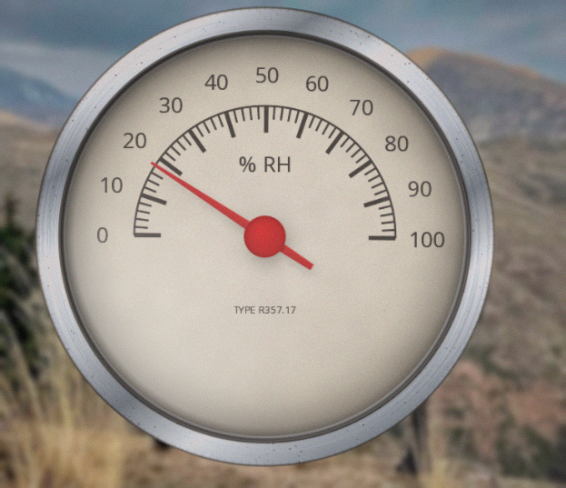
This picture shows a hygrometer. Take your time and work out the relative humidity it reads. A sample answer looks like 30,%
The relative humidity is 18,%
